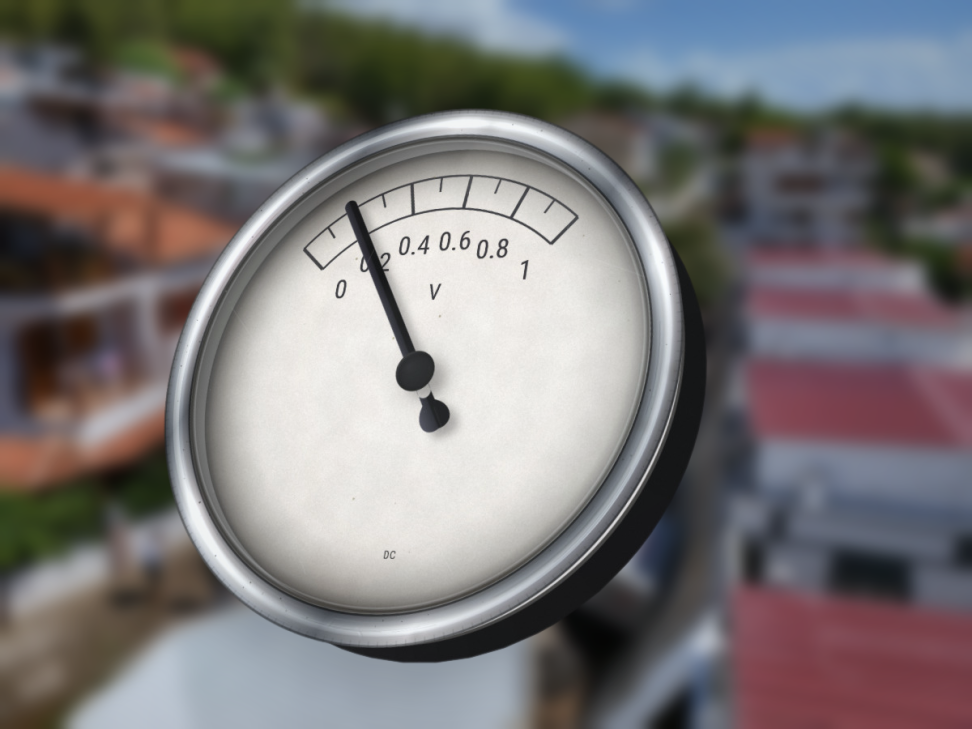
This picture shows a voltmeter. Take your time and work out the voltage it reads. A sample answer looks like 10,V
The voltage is 0.2,V
